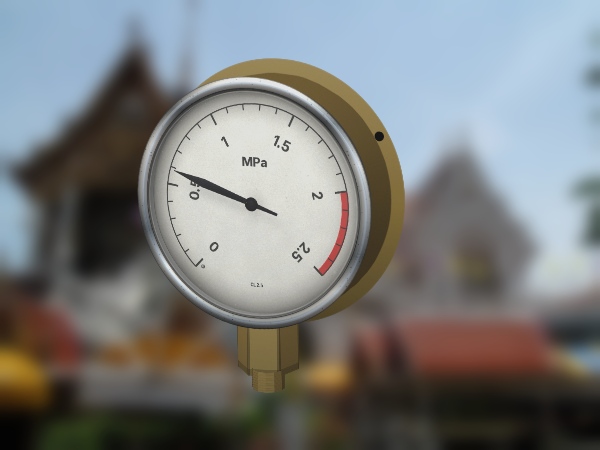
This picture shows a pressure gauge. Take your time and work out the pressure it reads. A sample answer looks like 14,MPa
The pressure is 0.6,MPa
